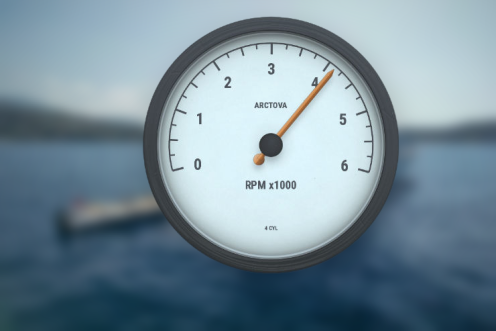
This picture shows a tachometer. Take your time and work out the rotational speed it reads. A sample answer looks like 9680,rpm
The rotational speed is 4125,rpm
